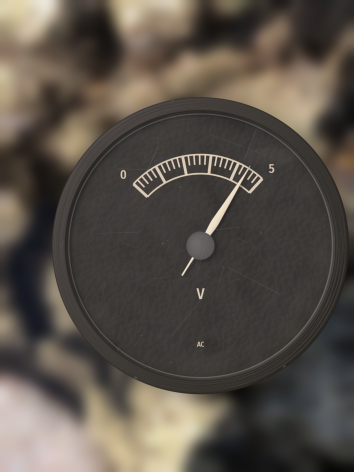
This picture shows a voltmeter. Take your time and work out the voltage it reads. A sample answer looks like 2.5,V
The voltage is 4.4,V
